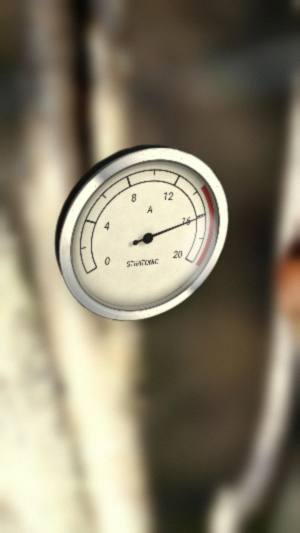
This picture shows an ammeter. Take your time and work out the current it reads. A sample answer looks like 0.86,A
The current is 16,A
